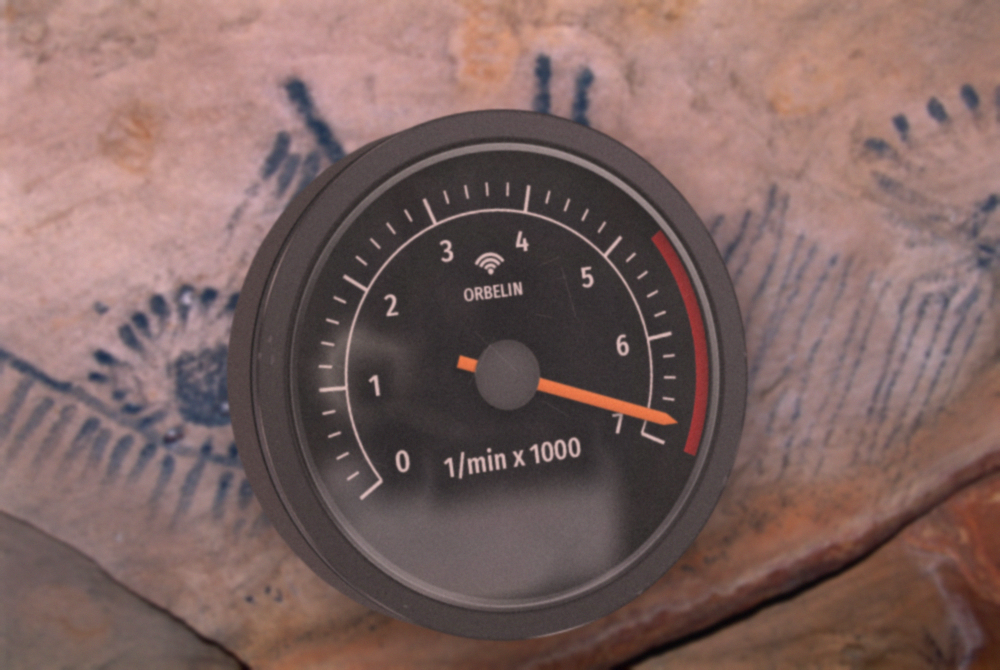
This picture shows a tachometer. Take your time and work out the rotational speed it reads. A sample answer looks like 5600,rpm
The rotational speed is 6800,rpm
